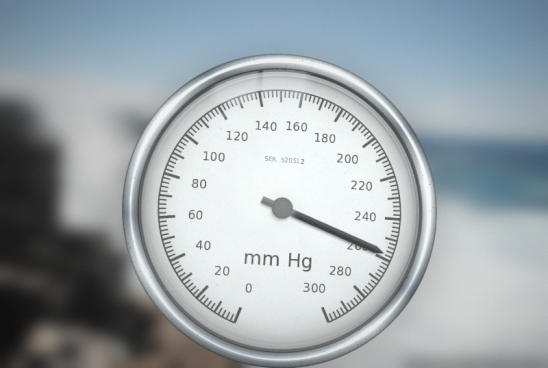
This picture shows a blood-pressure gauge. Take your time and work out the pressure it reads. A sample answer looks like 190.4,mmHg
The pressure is 258,mmHg
